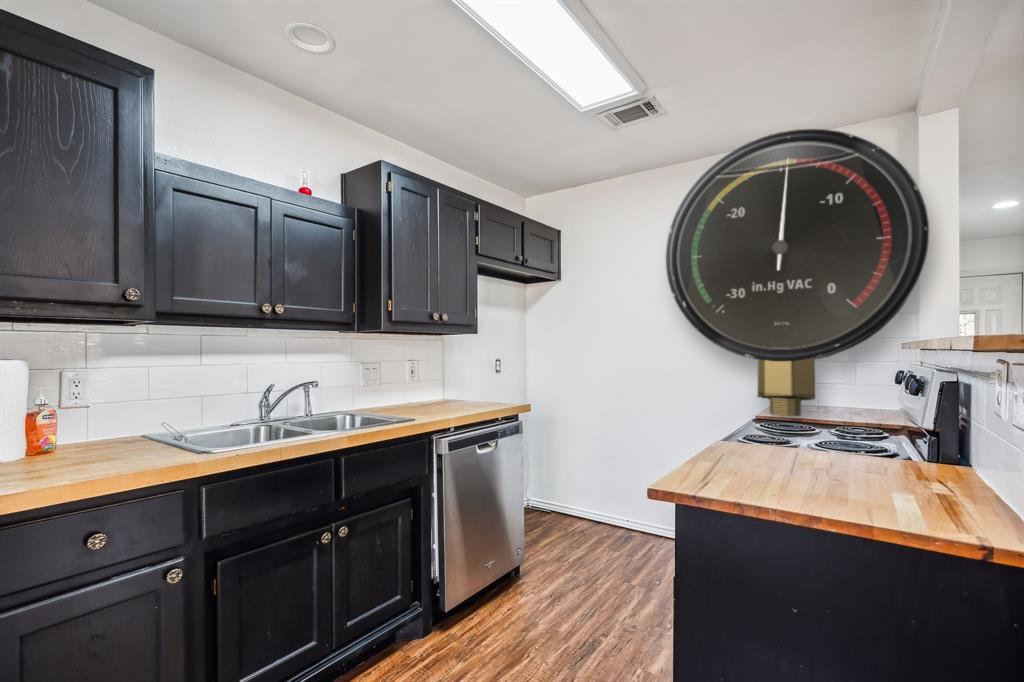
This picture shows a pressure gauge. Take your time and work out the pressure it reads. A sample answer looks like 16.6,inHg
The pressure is -14.5,inHg
